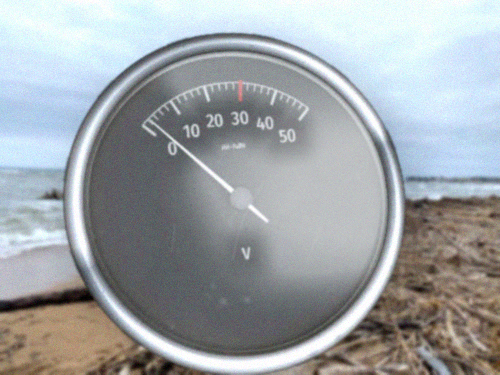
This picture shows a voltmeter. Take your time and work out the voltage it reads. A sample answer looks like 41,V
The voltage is 2,V
